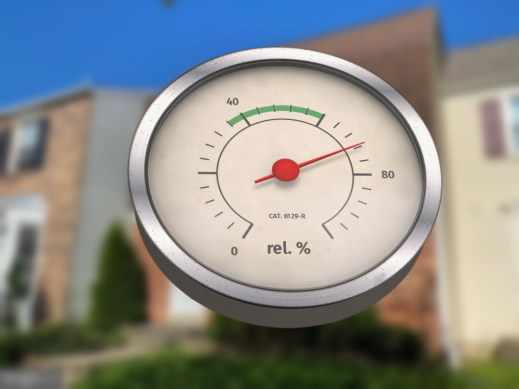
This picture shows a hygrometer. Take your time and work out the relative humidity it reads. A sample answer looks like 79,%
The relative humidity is 72,%
